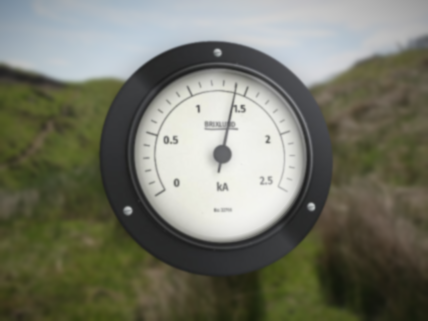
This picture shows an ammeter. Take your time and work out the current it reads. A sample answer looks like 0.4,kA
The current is 1.4,kA
